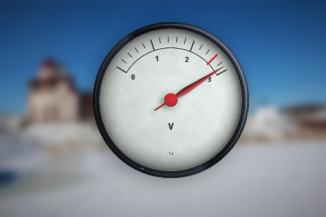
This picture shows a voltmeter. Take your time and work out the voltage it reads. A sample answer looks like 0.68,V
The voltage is 2.9,V
